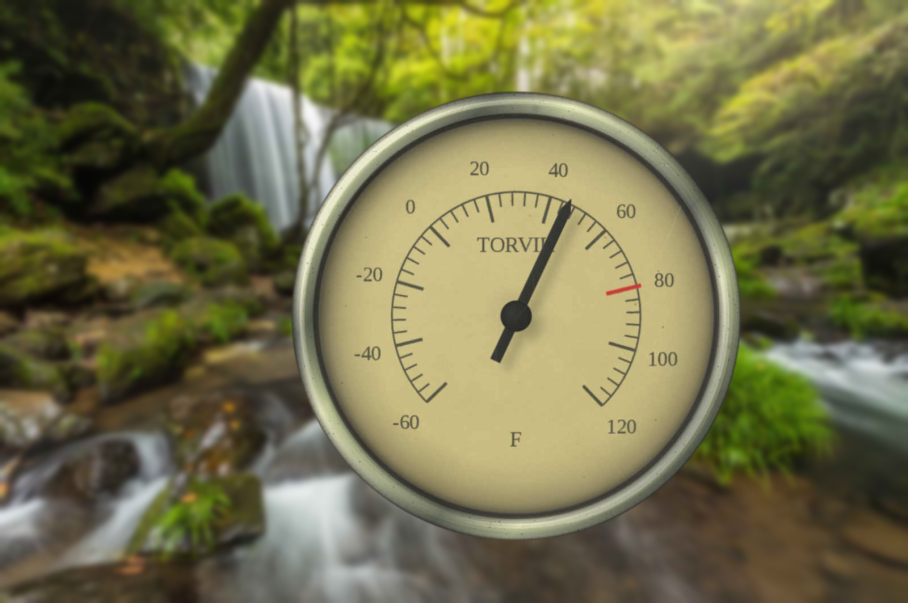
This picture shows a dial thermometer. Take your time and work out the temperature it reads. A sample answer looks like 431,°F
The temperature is 46,°F
